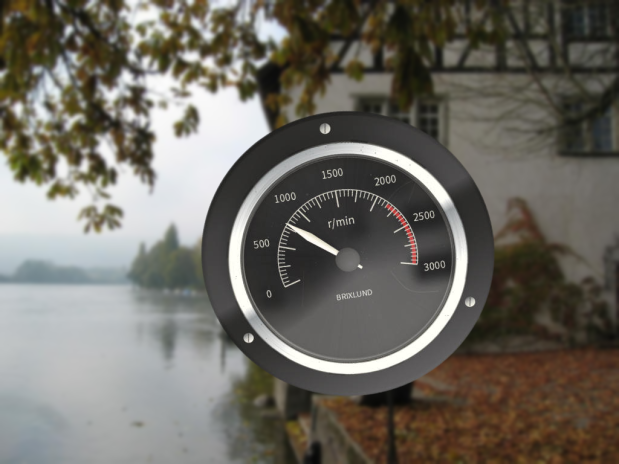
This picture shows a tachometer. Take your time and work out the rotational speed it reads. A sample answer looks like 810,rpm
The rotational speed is 800,rpm
